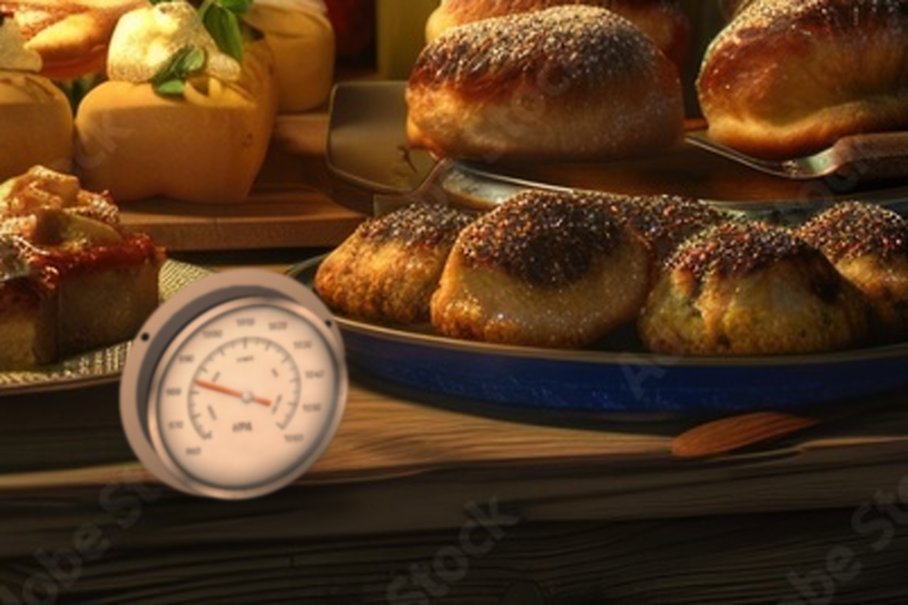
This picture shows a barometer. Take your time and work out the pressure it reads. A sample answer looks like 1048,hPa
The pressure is 985,hPa
